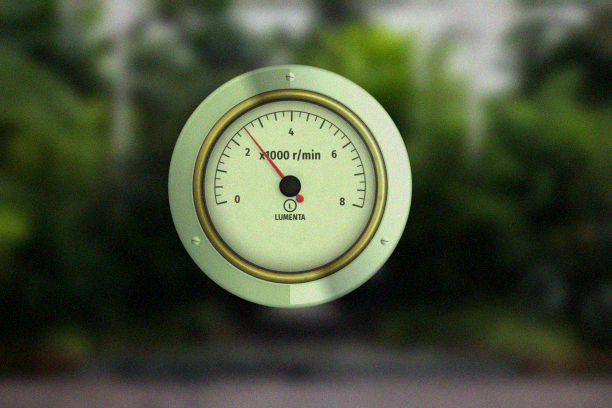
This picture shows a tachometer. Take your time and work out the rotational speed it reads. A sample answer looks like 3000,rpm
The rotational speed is 2500,rpm
